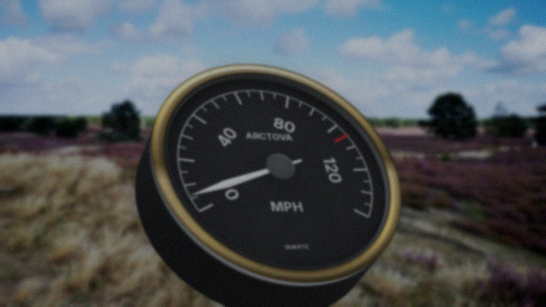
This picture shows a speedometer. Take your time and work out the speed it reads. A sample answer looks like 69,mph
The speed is 5,mph
